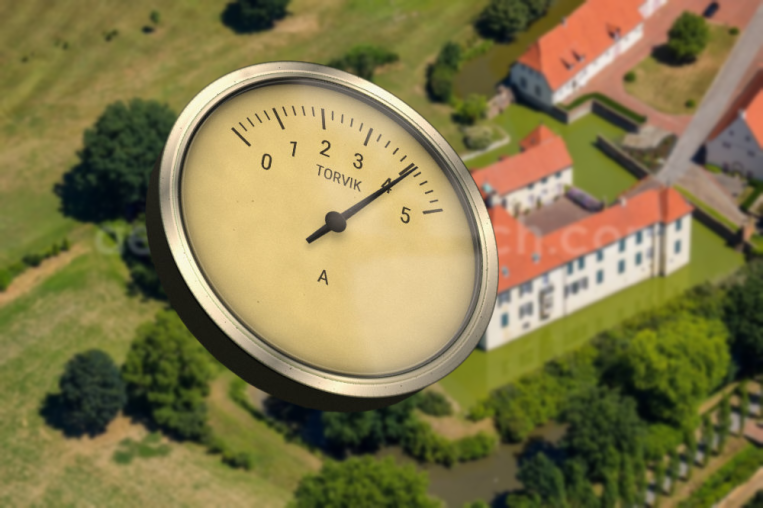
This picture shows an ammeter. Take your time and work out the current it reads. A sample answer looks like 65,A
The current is 4.1,A
